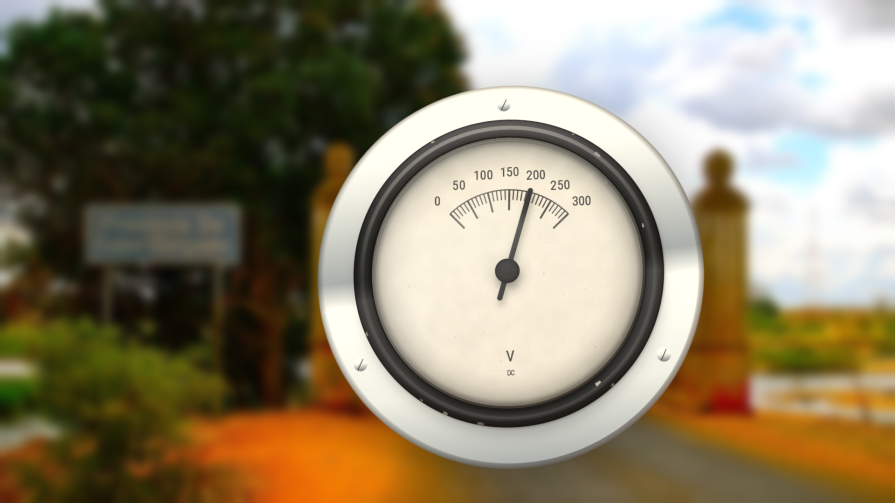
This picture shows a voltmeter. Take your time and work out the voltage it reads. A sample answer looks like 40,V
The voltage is 200,V
